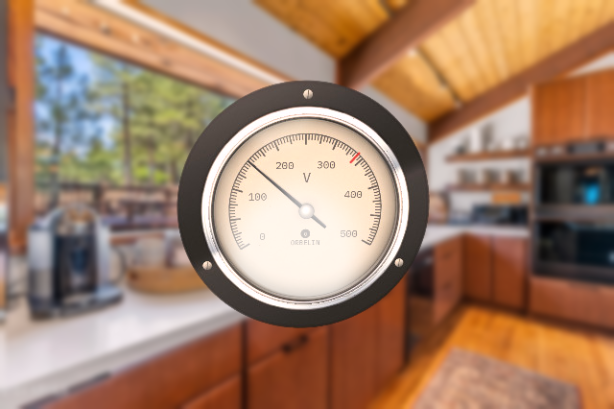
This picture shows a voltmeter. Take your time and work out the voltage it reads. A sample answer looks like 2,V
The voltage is 150,V
